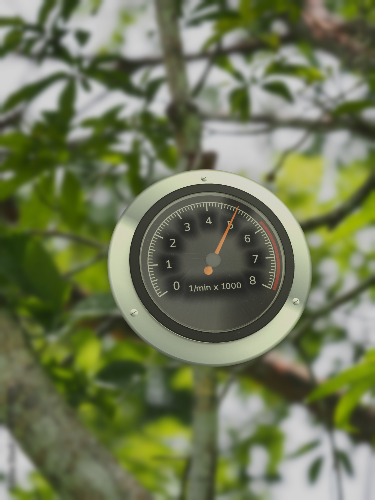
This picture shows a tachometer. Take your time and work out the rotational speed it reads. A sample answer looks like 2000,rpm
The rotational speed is 5000,rpm
